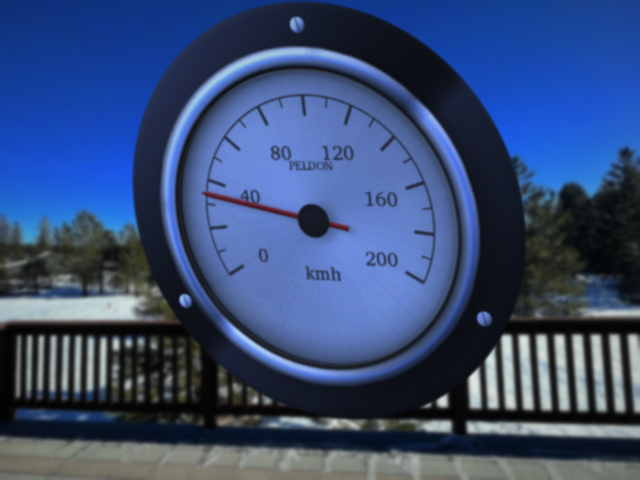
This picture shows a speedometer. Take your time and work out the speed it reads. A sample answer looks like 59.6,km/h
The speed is 35,km/h
